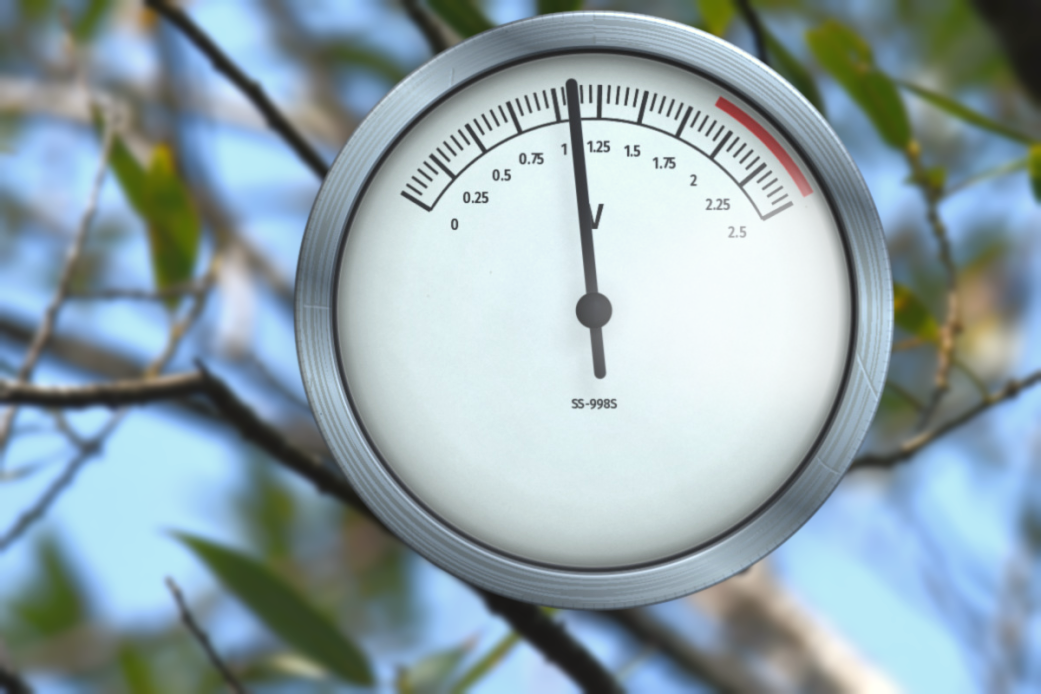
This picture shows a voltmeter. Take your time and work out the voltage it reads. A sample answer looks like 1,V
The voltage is 1.1,V
